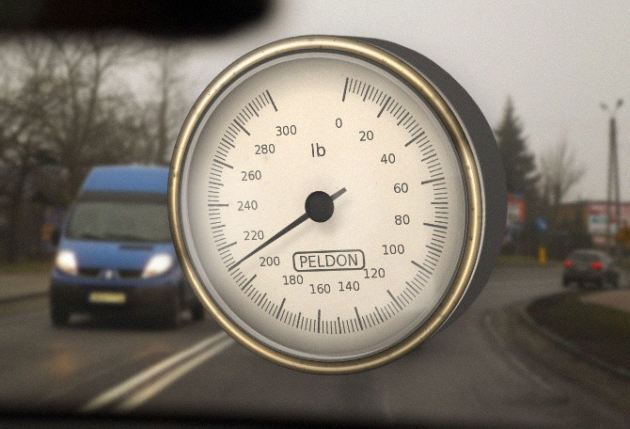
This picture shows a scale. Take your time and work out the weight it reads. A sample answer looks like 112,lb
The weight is 210,lb
